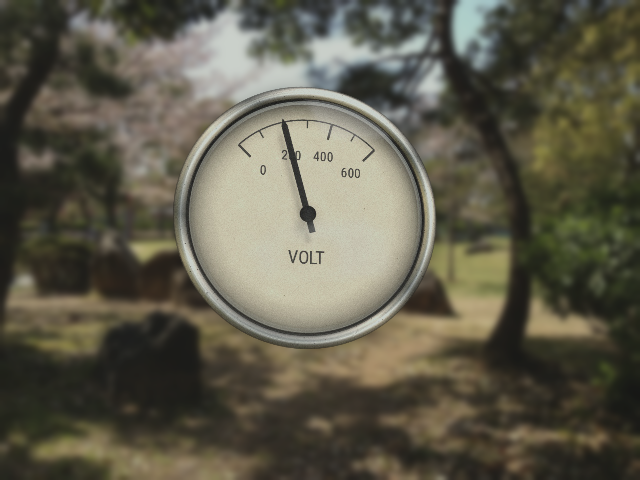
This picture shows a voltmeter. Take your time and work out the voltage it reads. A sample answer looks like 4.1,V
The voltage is 200,V
